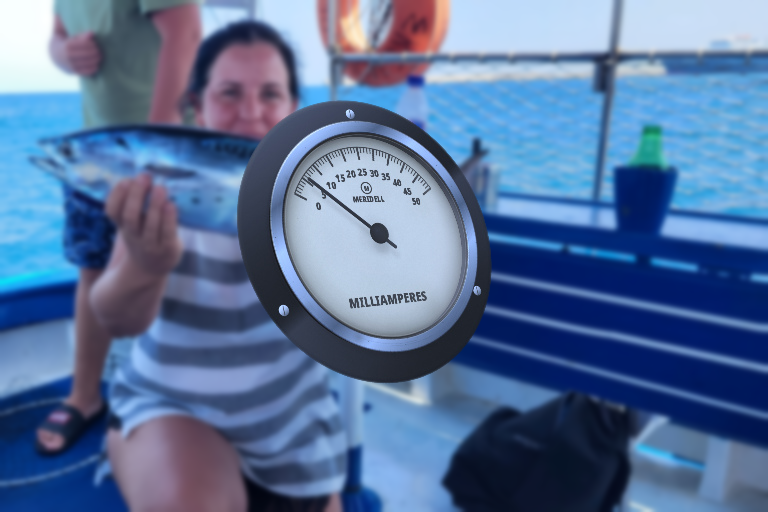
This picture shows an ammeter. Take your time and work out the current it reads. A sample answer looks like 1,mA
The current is 5,mA
